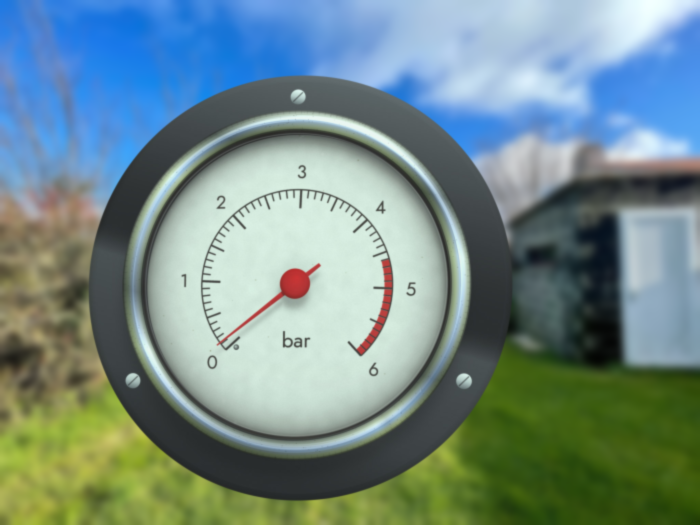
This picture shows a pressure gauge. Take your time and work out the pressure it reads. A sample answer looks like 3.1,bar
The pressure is 0.1,bar
